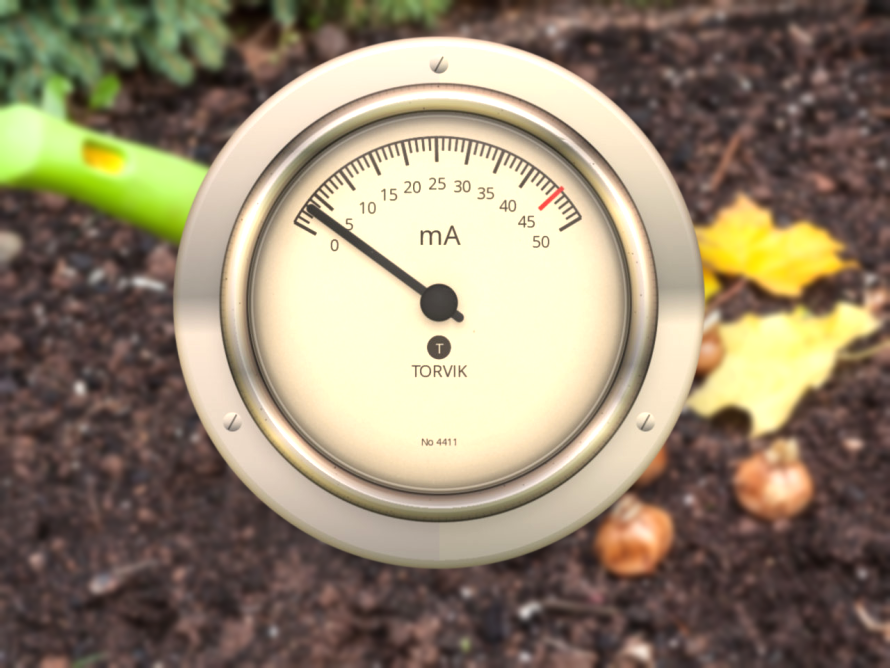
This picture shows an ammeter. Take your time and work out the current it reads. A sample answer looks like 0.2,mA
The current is 3,mA
